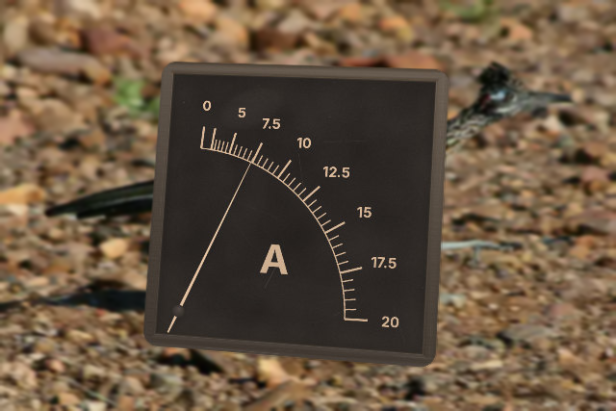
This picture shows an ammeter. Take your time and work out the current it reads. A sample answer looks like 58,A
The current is 7.5,A
